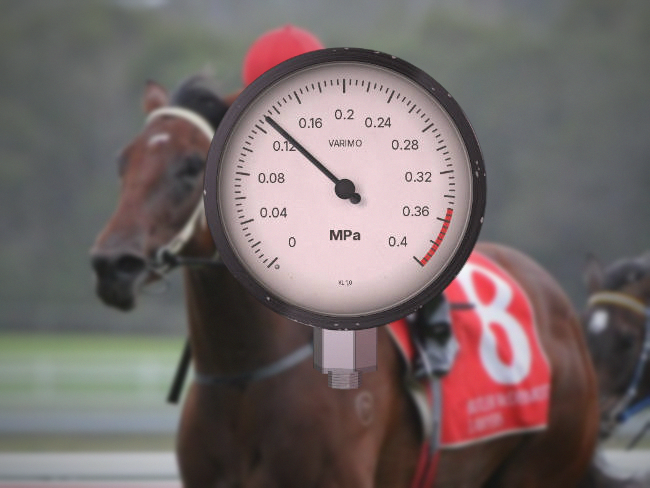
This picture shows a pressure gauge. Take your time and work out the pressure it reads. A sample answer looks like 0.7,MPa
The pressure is 0.13,MPa
